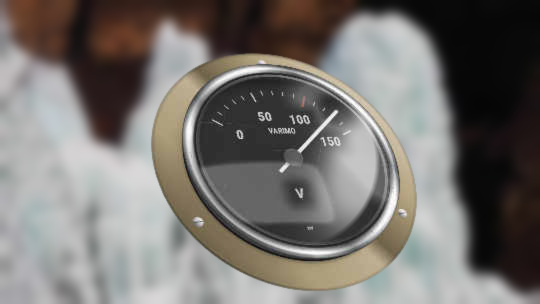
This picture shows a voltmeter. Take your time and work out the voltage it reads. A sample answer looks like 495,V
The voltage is 130,V
